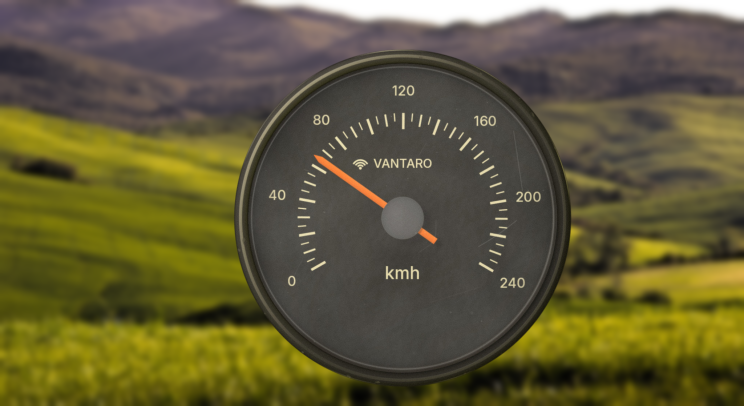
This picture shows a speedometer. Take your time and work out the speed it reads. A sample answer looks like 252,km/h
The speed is 65,km/h
